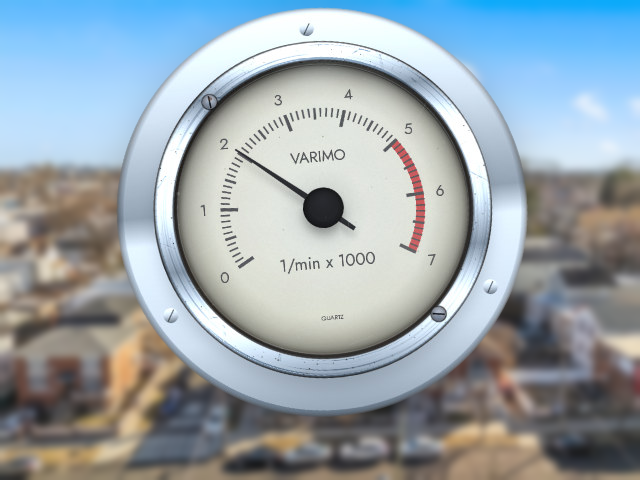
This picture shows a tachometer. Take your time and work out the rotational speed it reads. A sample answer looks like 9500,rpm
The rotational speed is 2000,rpm
